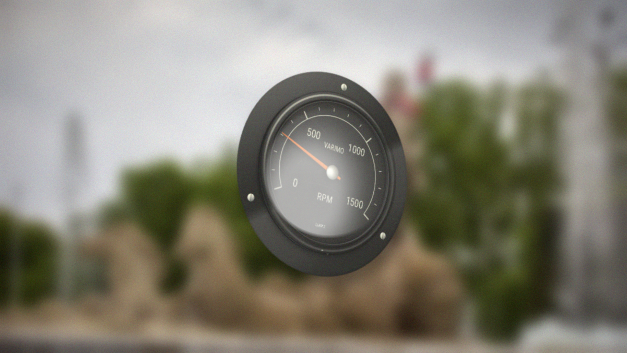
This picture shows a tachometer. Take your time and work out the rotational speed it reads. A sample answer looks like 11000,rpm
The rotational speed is 300,rpm
